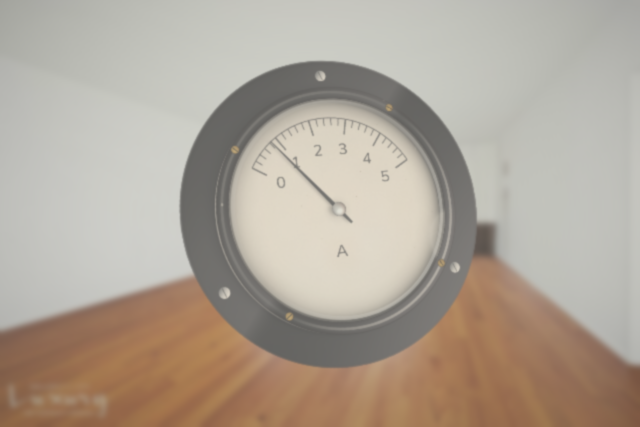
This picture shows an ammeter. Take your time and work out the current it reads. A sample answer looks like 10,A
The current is 0.8,A
